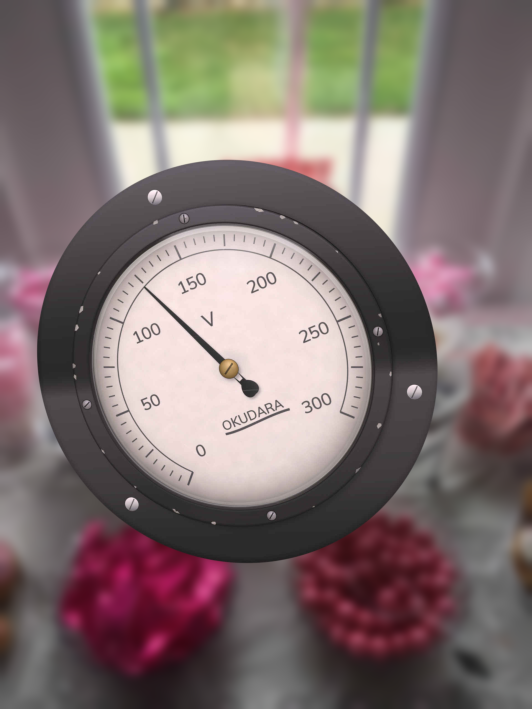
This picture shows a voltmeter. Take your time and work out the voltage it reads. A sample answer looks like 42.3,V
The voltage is 125,V
